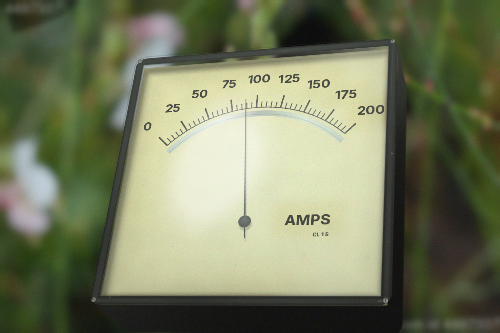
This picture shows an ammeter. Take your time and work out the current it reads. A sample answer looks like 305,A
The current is 90,A
